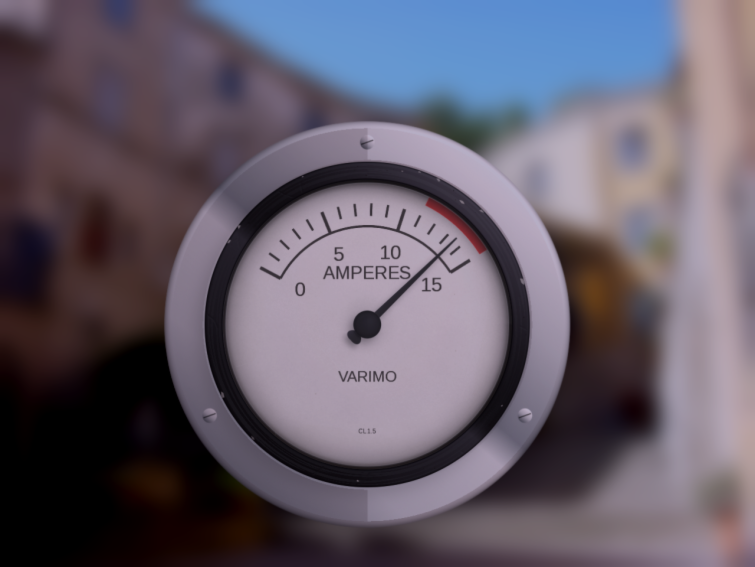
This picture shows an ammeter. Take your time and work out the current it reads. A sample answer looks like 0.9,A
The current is 13.5,A
